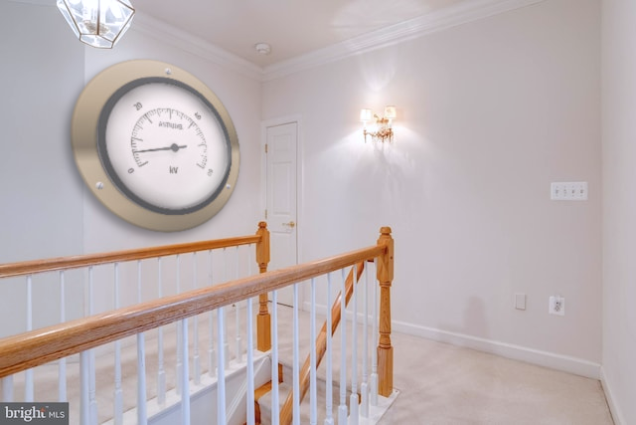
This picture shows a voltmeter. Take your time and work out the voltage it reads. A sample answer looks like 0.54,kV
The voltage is 5,kV
